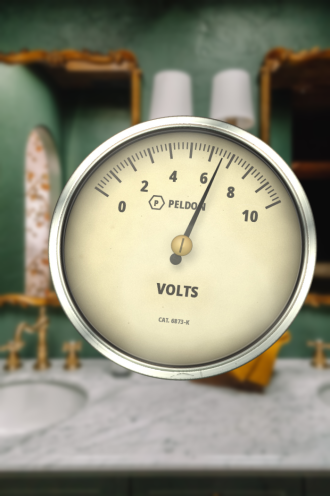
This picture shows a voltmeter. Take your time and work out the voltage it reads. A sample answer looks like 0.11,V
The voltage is 6.6,V
